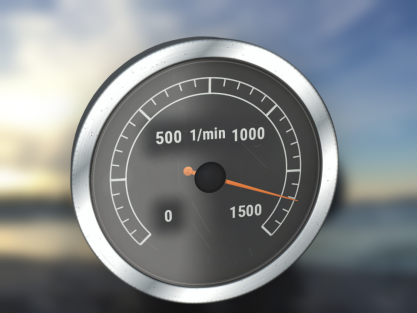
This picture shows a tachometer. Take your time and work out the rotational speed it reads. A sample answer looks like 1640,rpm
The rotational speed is 1350,rpm
